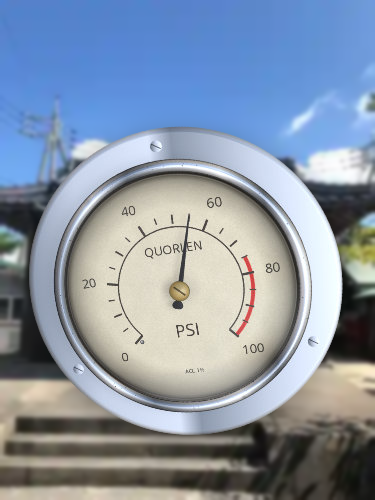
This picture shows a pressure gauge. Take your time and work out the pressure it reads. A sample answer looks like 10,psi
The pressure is 55,psi
